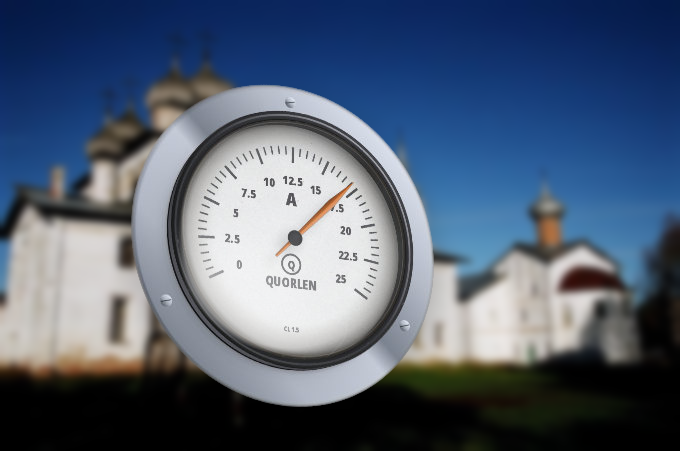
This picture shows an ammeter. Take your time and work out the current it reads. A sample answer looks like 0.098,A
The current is 17,A
